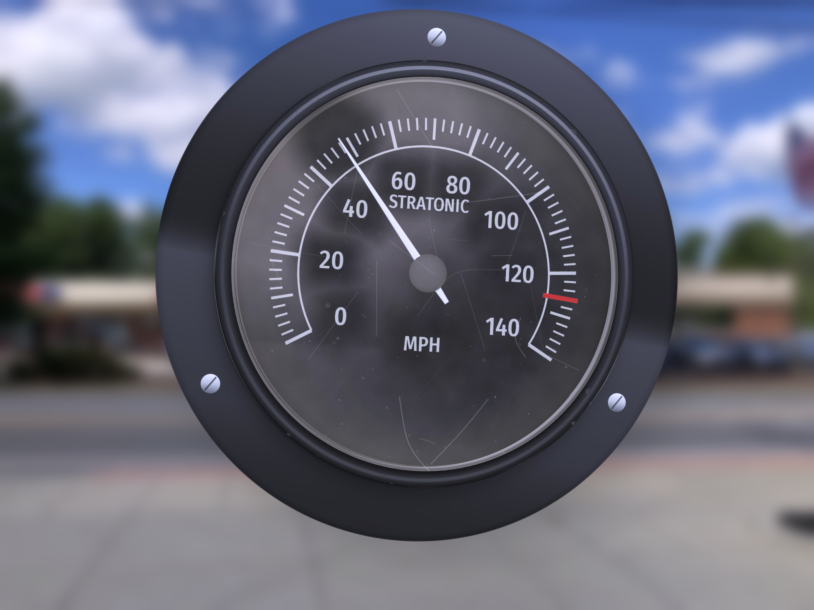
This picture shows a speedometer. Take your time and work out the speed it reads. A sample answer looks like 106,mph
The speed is 48,mph
